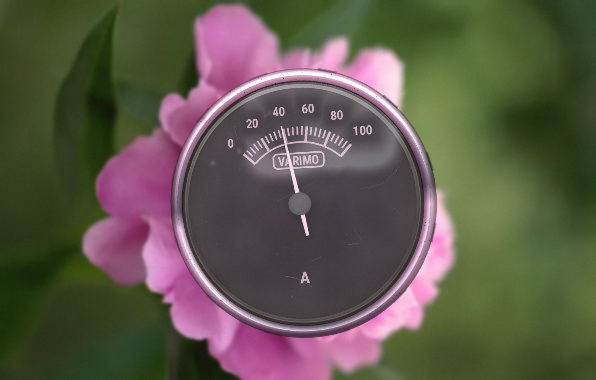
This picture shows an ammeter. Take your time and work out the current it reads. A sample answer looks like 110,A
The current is 40,A
